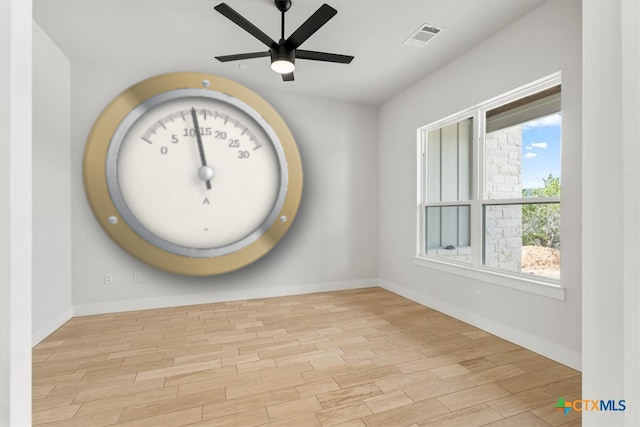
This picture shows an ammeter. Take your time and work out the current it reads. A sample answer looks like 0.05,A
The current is 12.5,A
